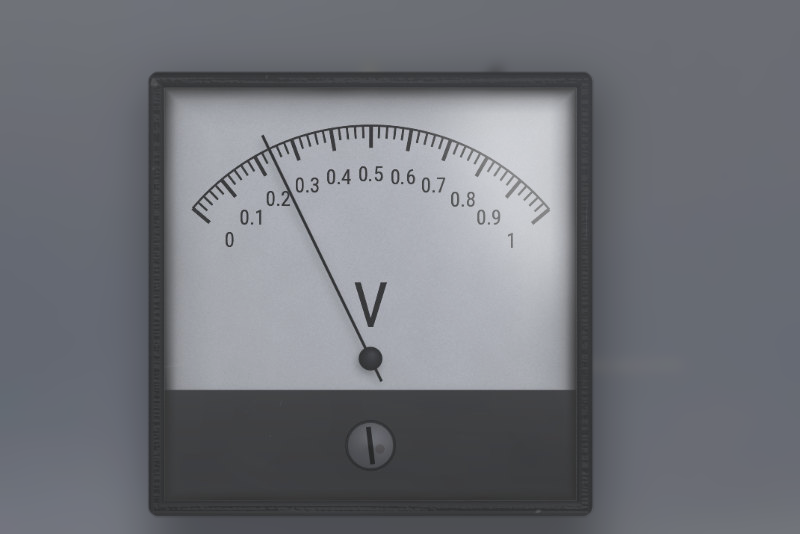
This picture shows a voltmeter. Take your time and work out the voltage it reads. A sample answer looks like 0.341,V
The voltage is 0.24,V
